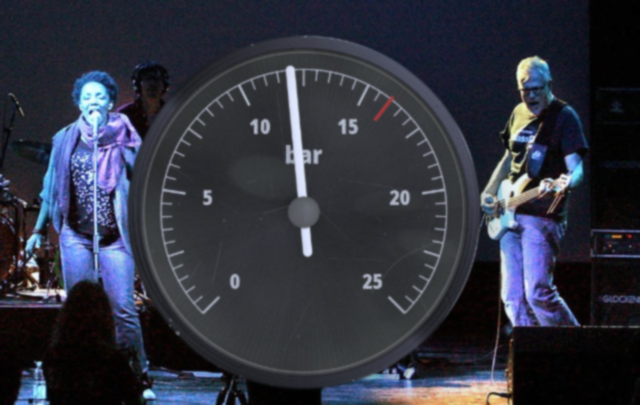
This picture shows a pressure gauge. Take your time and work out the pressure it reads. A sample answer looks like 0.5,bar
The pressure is 12,bar
